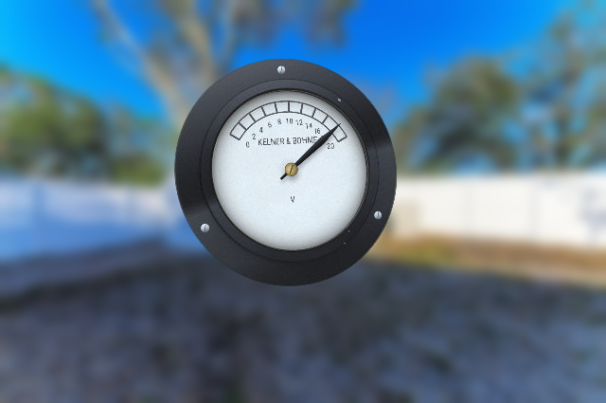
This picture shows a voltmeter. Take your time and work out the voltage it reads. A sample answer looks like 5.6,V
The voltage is 18,V
